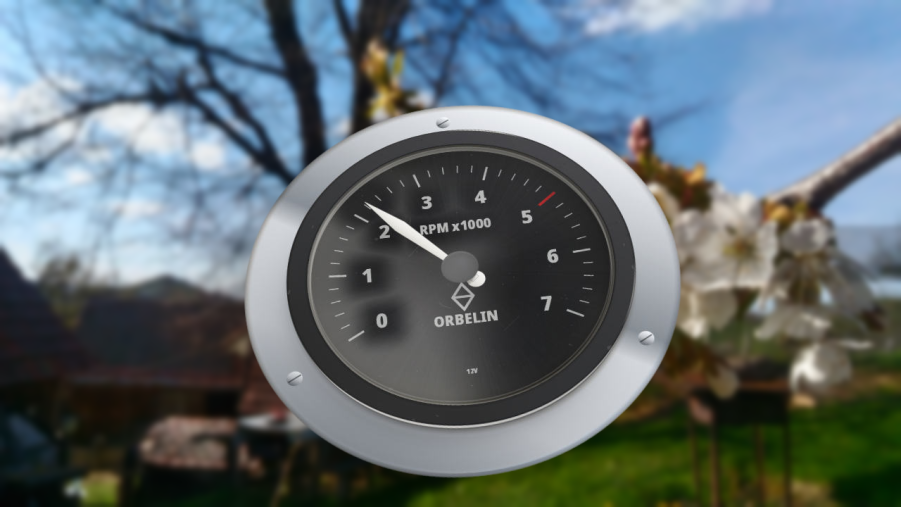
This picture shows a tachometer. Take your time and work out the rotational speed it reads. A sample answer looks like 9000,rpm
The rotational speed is 2200,rpm
